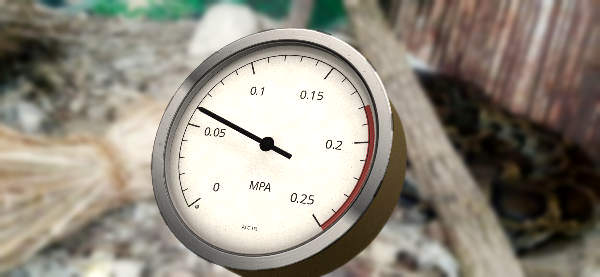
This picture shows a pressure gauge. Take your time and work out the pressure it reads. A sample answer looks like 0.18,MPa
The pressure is 0.06,MPa
